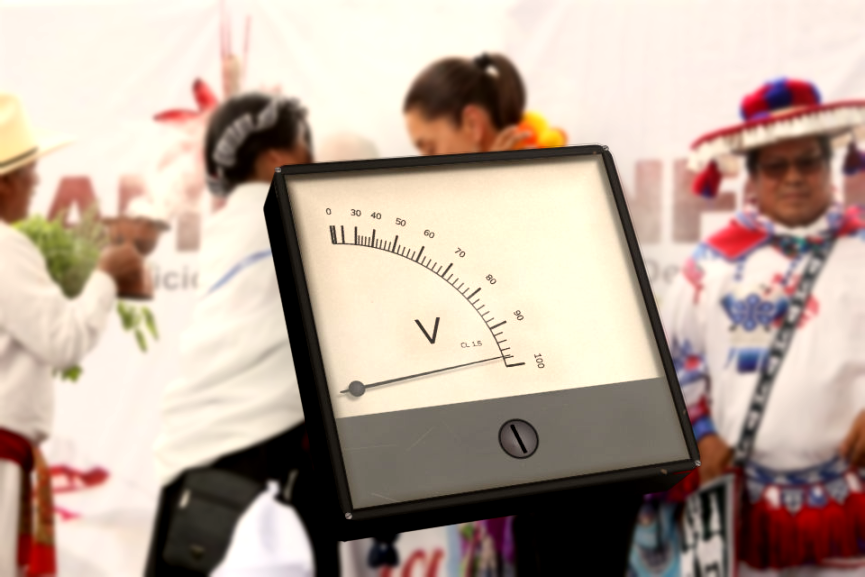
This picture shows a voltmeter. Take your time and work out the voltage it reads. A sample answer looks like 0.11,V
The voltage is 98,V
